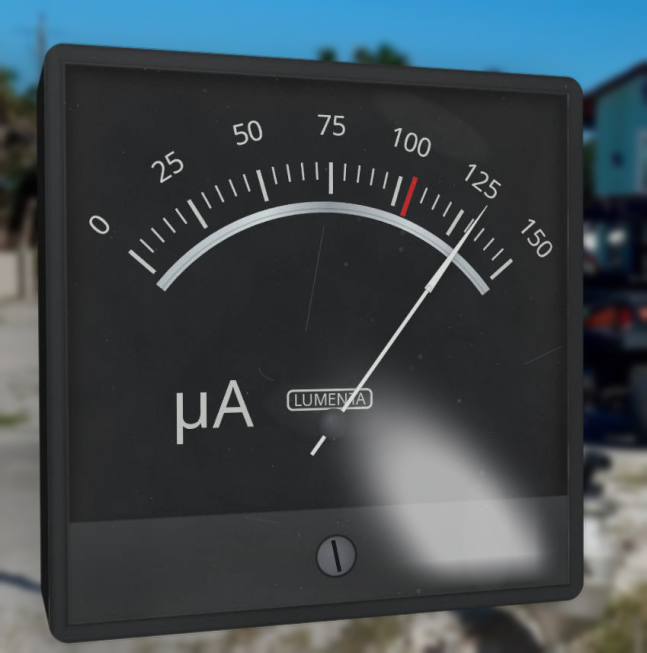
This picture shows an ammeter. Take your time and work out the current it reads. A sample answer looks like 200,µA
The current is 130,µA
